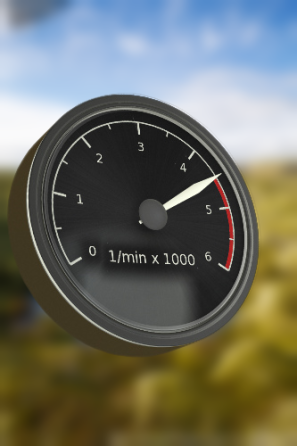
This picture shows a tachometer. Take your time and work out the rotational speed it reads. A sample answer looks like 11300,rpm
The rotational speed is 4500,rpm
